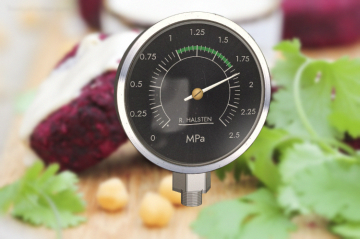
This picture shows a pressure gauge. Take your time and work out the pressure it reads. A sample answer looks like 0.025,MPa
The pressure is 1.85,MPa
